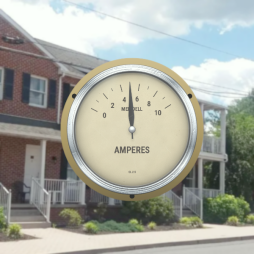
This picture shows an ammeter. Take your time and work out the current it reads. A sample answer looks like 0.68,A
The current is 5,A
